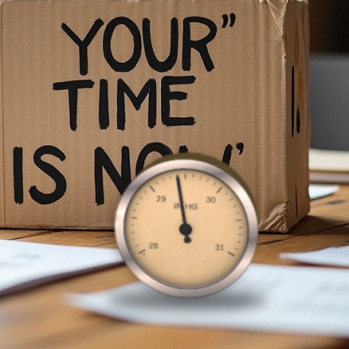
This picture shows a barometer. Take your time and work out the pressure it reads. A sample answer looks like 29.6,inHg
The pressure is 29.4,inHg
